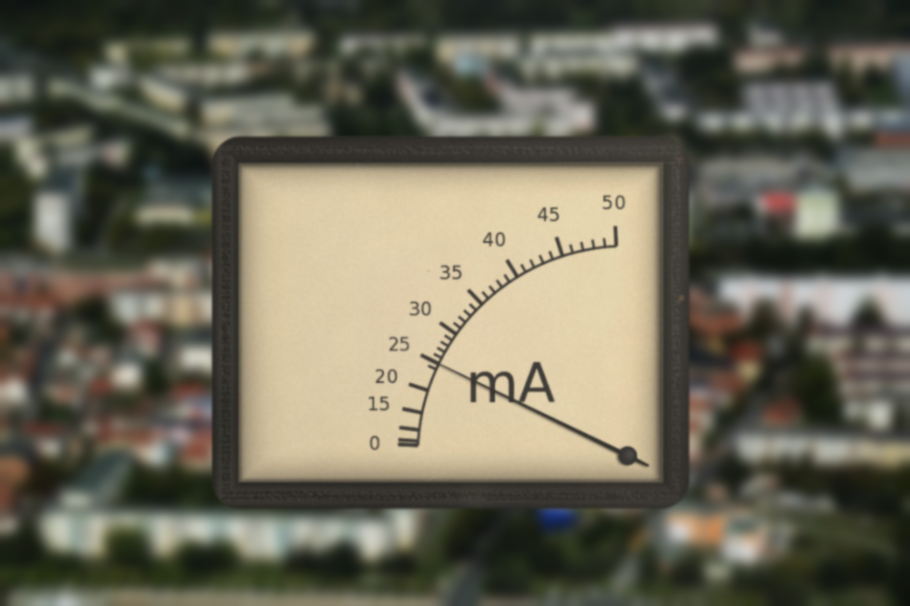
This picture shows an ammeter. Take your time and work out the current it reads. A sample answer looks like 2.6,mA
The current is 25,mA
